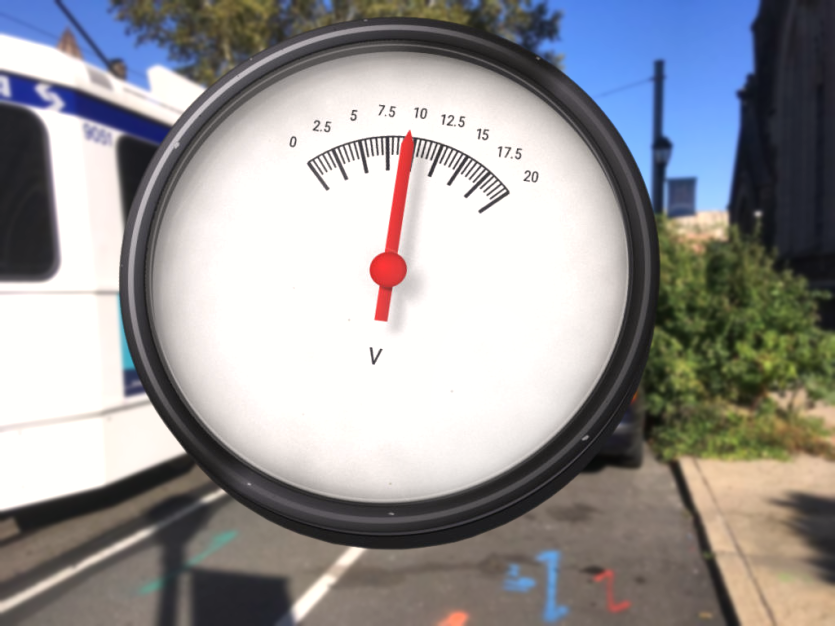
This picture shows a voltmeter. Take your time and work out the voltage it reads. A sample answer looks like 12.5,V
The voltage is 9.5,V
